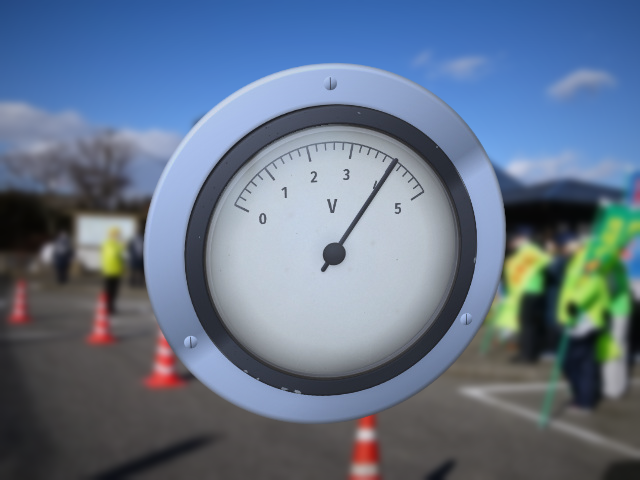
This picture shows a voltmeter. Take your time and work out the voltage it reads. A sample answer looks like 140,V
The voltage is 4,V
